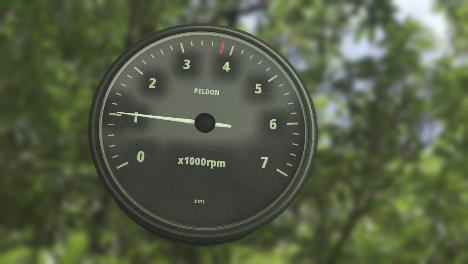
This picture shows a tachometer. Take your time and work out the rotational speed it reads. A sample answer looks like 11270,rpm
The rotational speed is 1000,rpm
